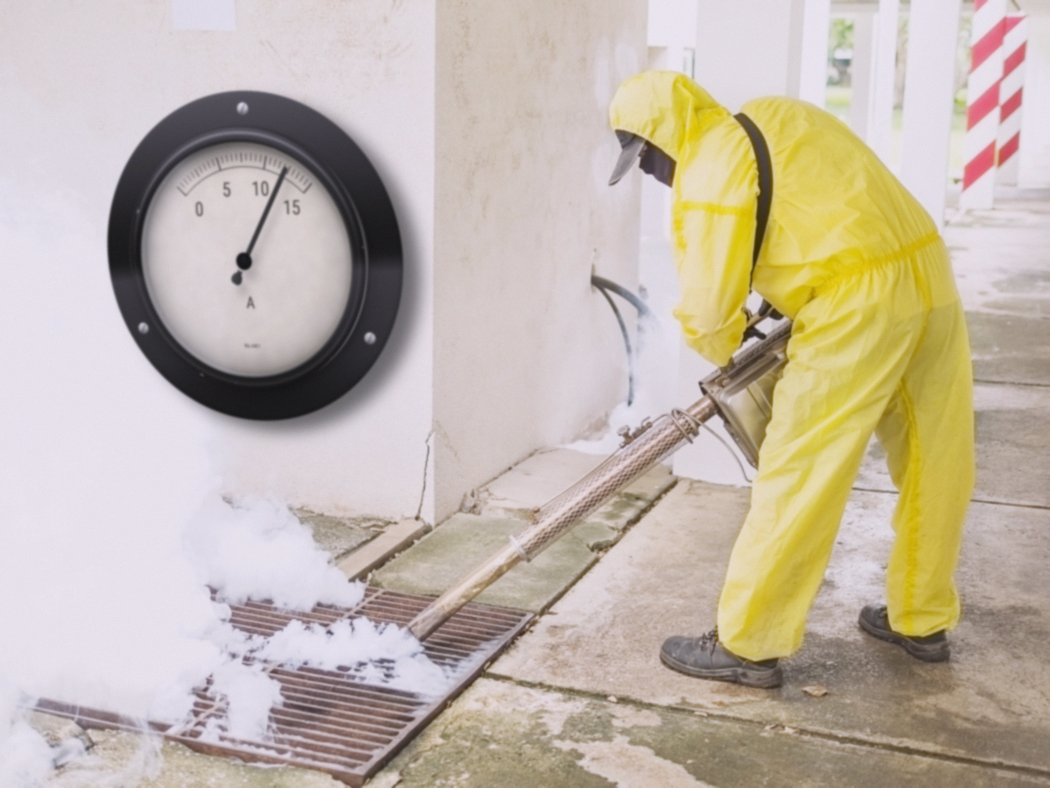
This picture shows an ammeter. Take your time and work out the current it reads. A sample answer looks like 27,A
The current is 12.5,A
